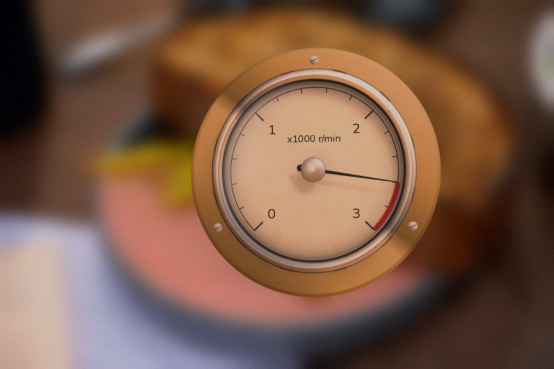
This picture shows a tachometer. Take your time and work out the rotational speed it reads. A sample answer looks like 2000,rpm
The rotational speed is 2600,rpm
